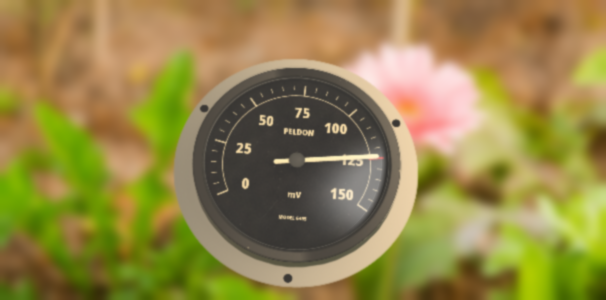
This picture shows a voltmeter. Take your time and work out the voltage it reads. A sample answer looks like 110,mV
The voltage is 125,mV
